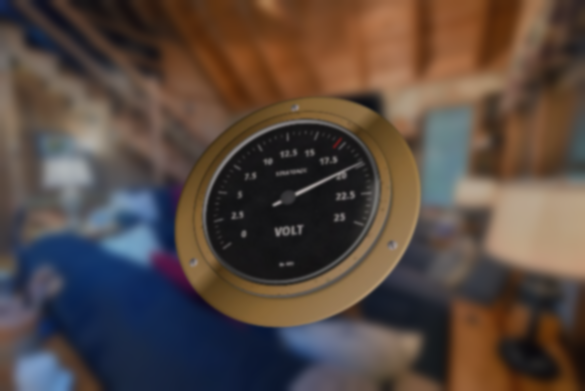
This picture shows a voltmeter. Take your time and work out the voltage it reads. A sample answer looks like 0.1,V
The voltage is 20,V
